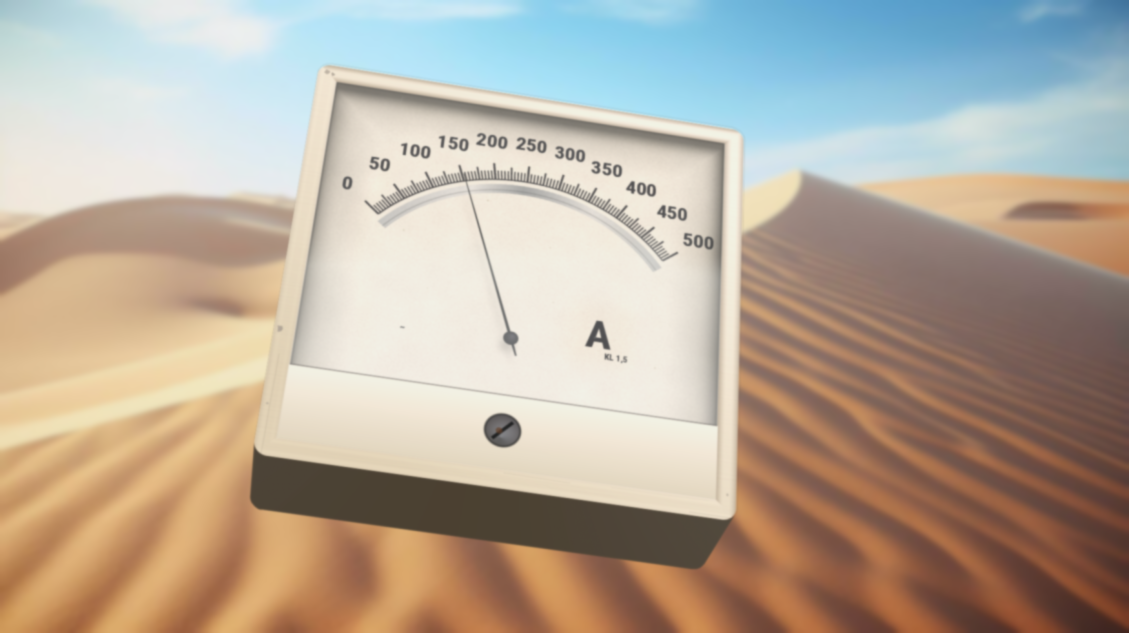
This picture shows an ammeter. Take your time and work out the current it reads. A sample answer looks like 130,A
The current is 150,A
